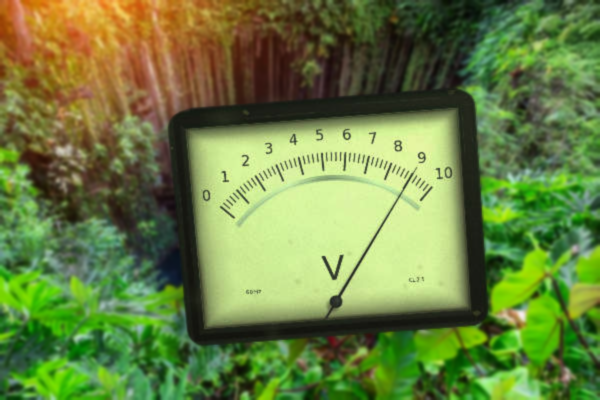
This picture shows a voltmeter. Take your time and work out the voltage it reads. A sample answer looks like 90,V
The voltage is 9,V
